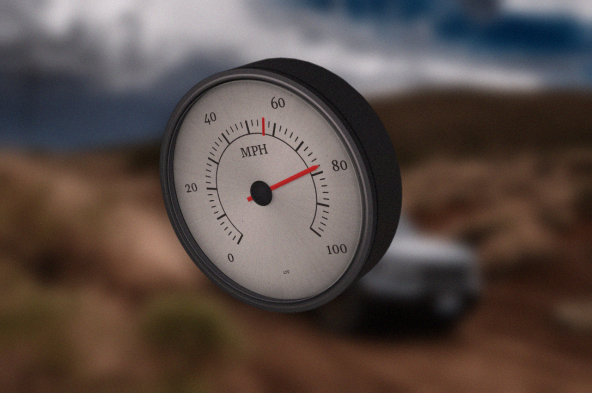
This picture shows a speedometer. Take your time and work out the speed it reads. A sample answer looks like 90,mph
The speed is 78,mph
